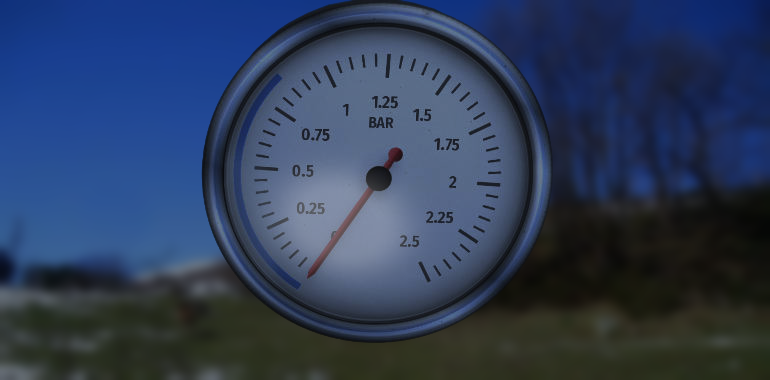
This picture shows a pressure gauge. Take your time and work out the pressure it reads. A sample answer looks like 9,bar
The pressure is 0,bar
